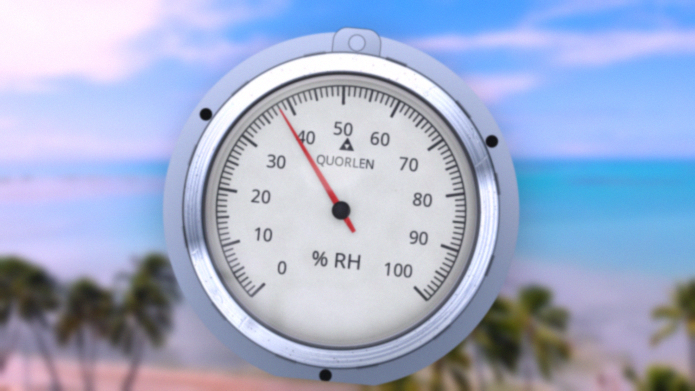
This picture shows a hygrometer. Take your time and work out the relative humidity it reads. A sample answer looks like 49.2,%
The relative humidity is 38,%
